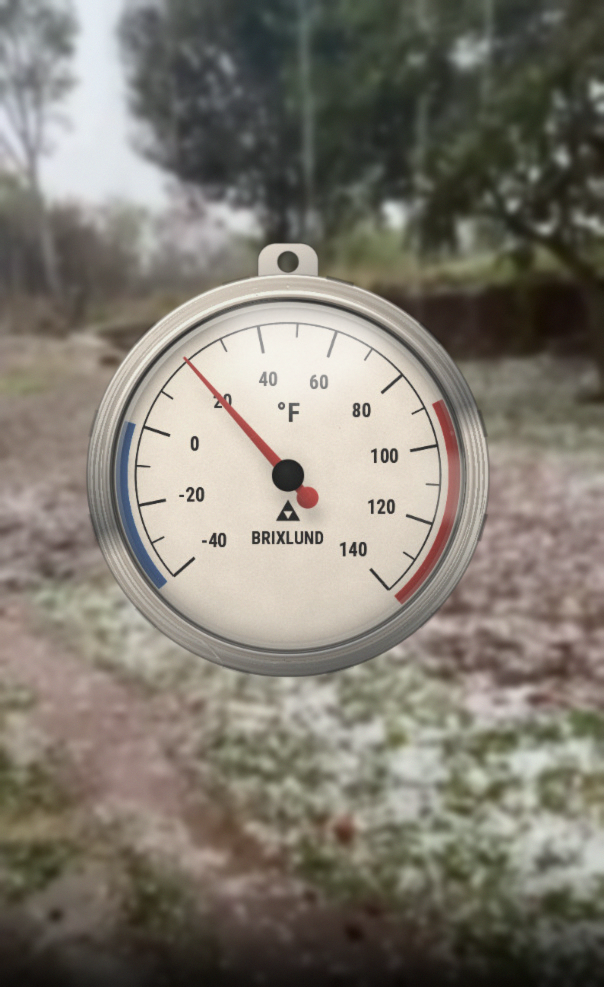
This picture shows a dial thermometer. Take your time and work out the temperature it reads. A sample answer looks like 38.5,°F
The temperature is 20,°F
